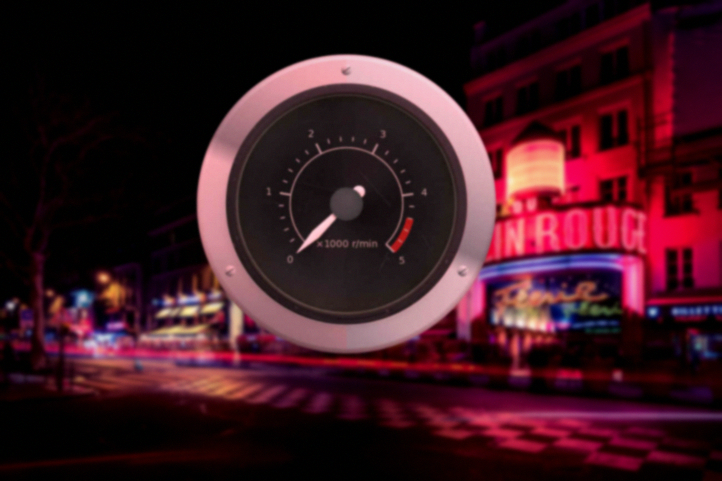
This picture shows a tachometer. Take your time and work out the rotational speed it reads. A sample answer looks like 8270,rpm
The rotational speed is 0,rpm
